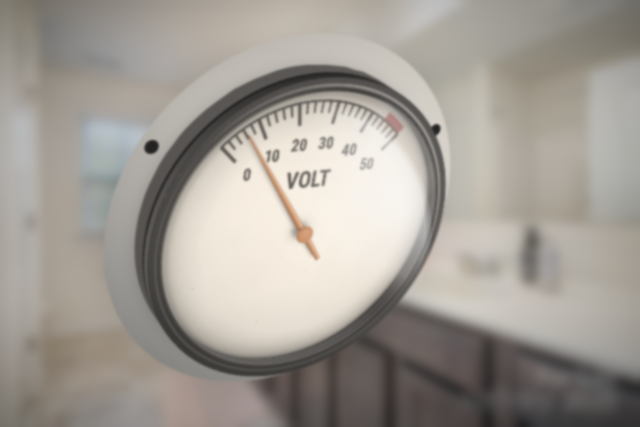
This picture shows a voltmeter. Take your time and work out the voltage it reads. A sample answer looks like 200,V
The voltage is 6,V
